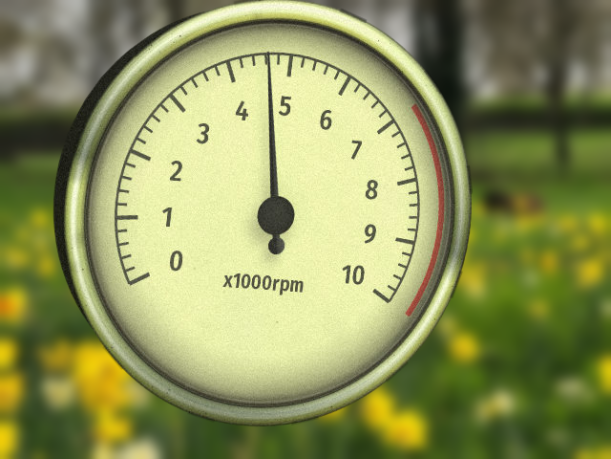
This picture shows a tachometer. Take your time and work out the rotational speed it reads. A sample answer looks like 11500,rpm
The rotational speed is 4600,rpm
